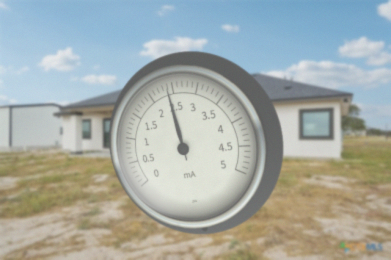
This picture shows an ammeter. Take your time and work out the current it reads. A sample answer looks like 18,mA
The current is 2.4,mA
